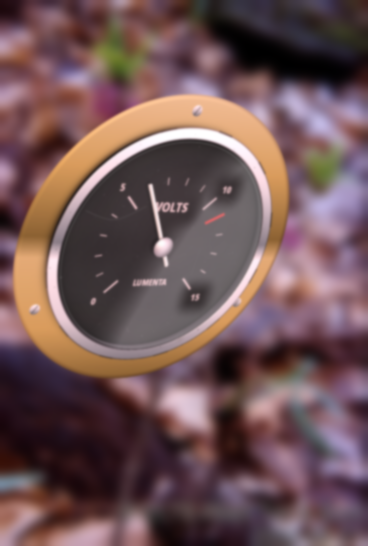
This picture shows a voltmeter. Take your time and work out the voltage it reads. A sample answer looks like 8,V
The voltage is 6,V
